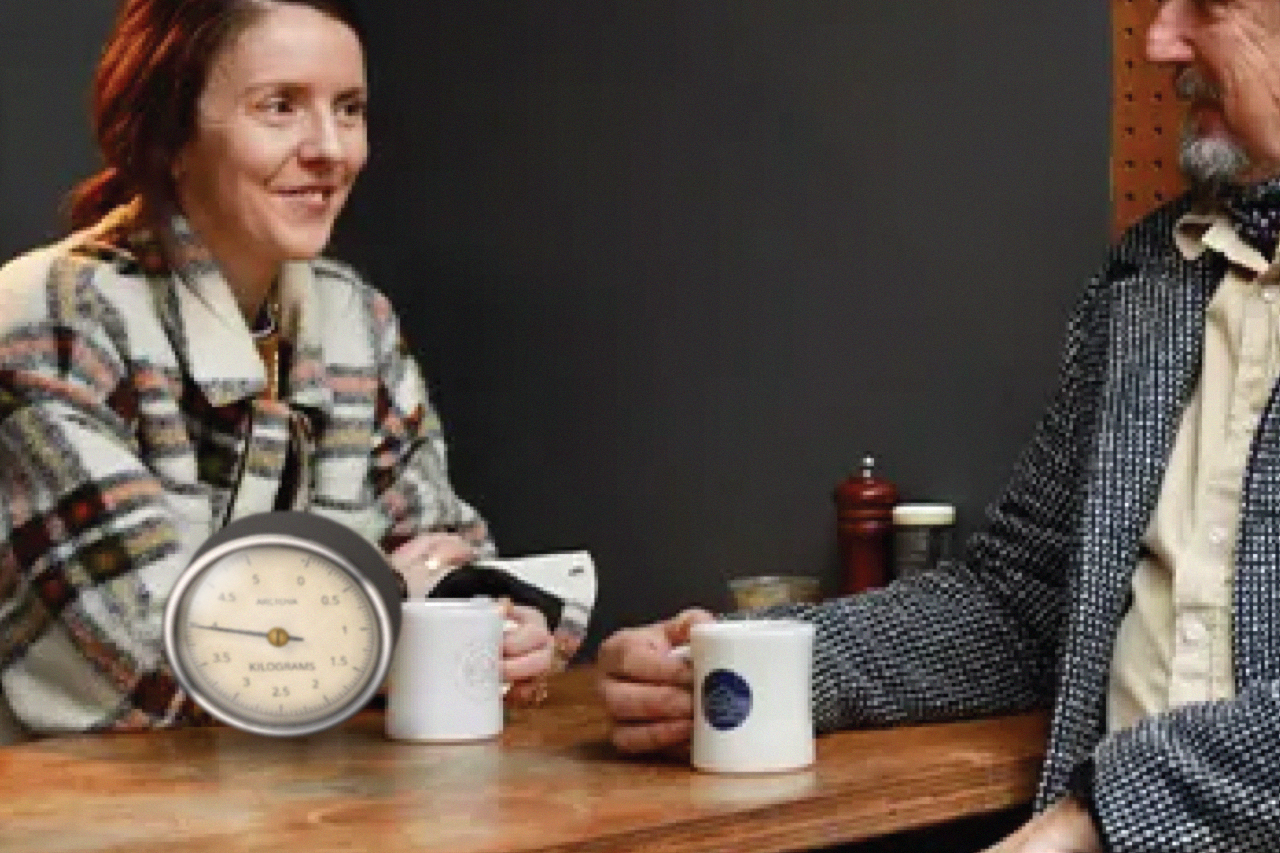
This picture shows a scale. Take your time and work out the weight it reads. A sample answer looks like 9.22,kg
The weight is 4,kg
